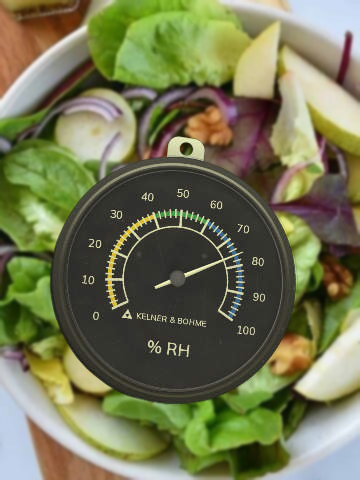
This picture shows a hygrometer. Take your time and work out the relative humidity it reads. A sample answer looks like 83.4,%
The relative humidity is 76,%
